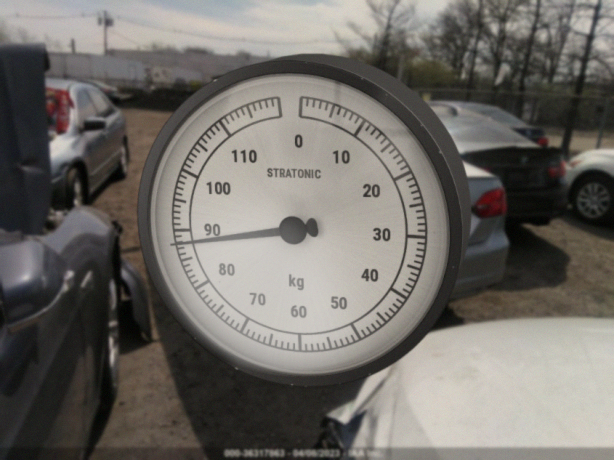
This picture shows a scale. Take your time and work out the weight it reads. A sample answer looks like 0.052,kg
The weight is 88,kg
